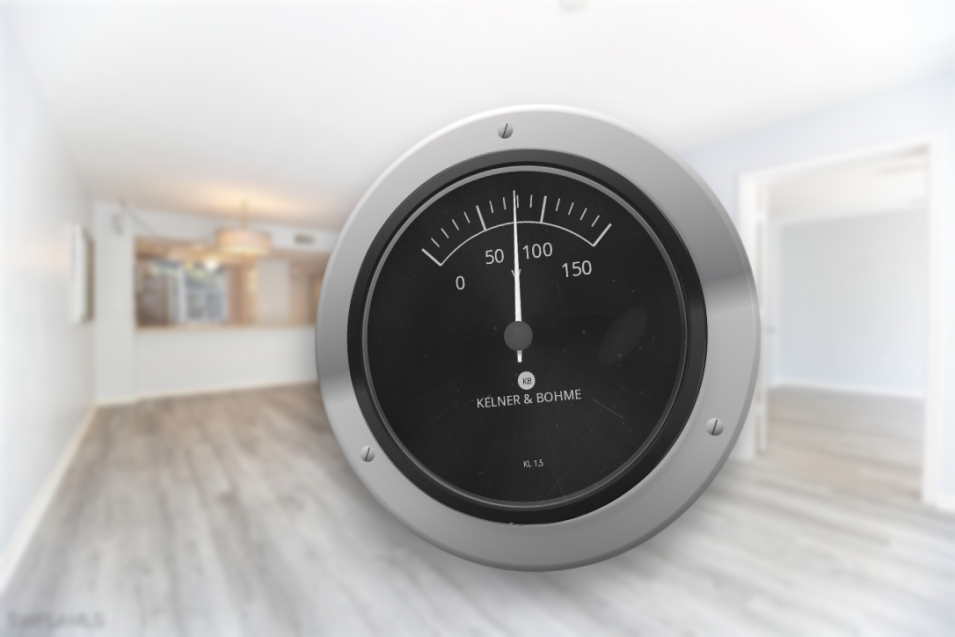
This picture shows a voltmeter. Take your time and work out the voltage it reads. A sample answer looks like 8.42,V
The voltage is 80,V
